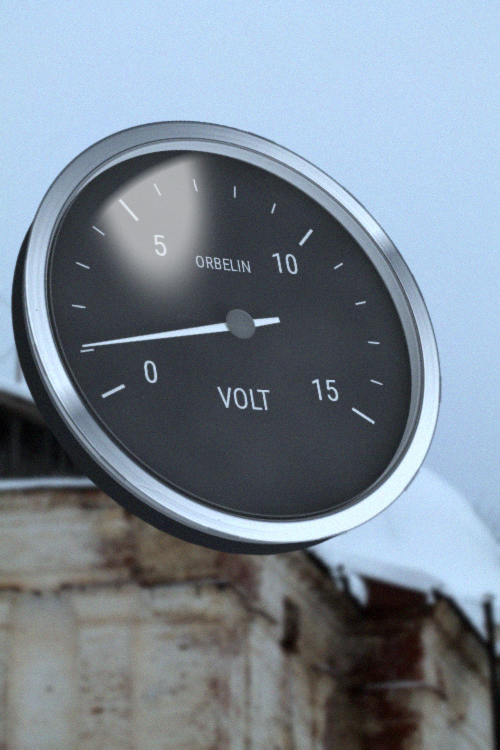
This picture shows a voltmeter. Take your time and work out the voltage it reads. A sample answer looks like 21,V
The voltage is 1,V
